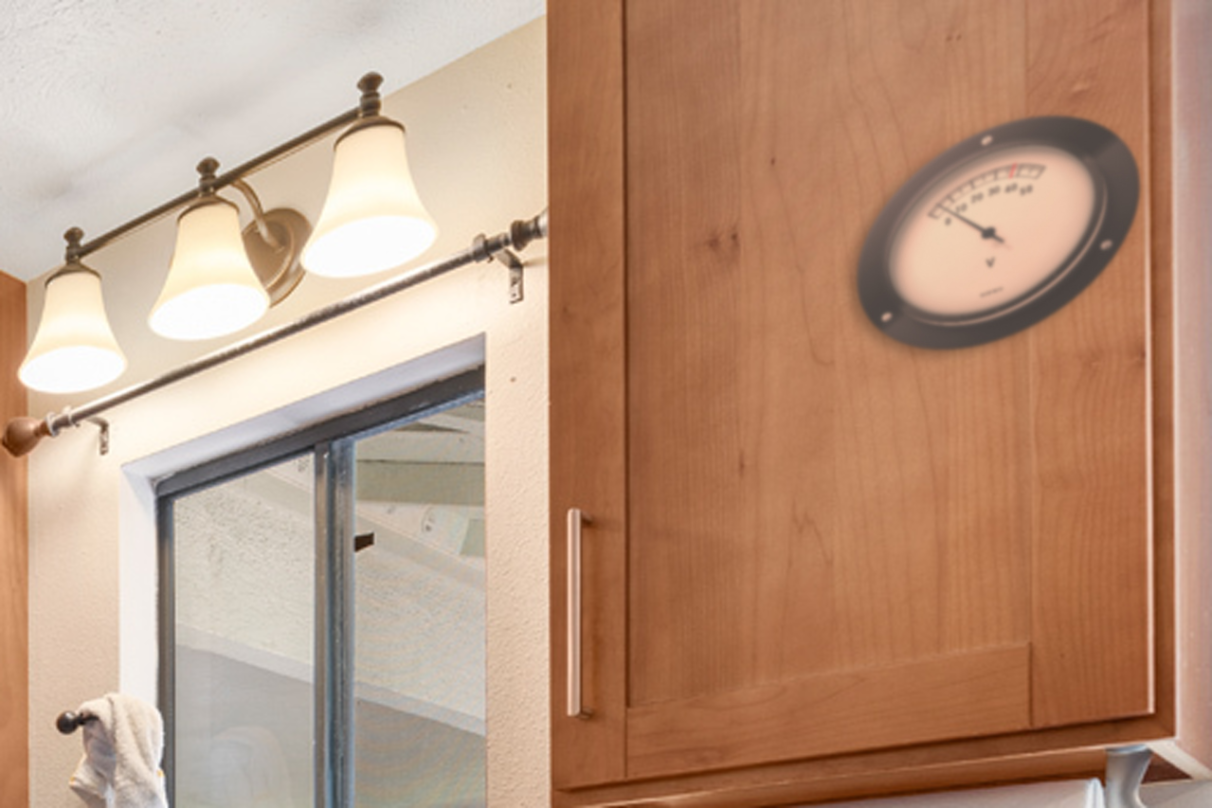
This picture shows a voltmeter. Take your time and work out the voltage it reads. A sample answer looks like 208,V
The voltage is 5,V
